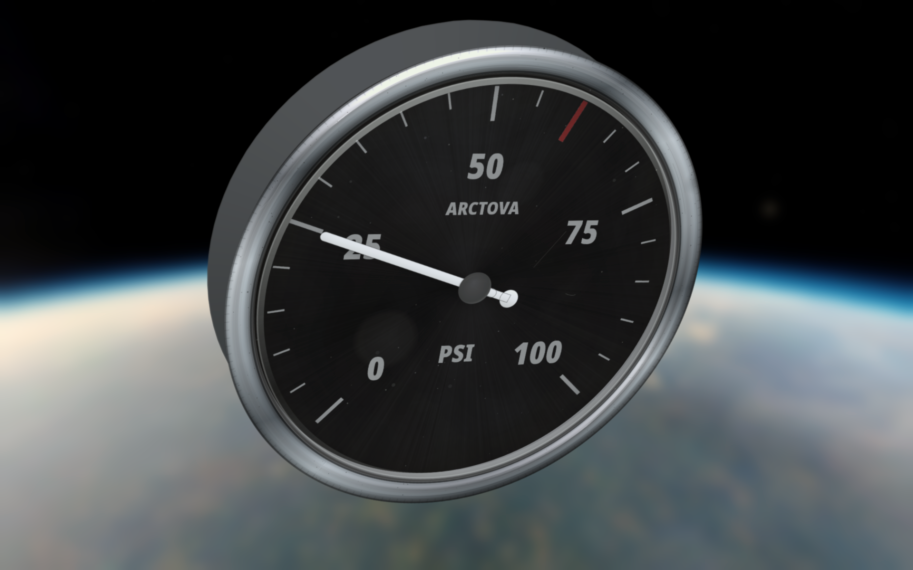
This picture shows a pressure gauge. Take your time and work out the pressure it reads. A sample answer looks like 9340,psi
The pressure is 25,psi
